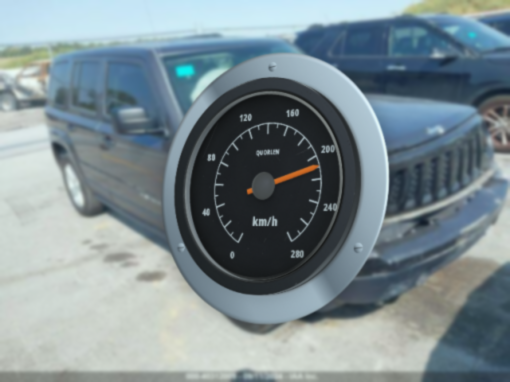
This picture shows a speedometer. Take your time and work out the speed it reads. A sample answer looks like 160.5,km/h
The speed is 210,km/h
